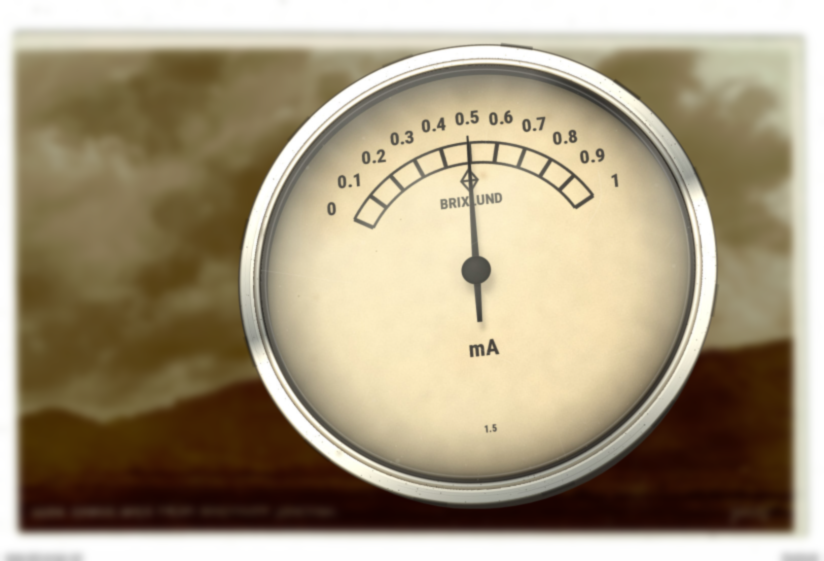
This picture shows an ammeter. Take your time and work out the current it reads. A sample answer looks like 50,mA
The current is 0.5,mA
